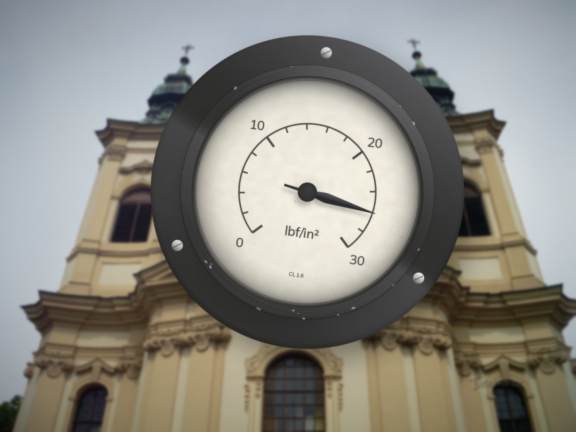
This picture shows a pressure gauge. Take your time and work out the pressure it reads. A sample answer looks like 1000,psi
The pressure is 26,psi
